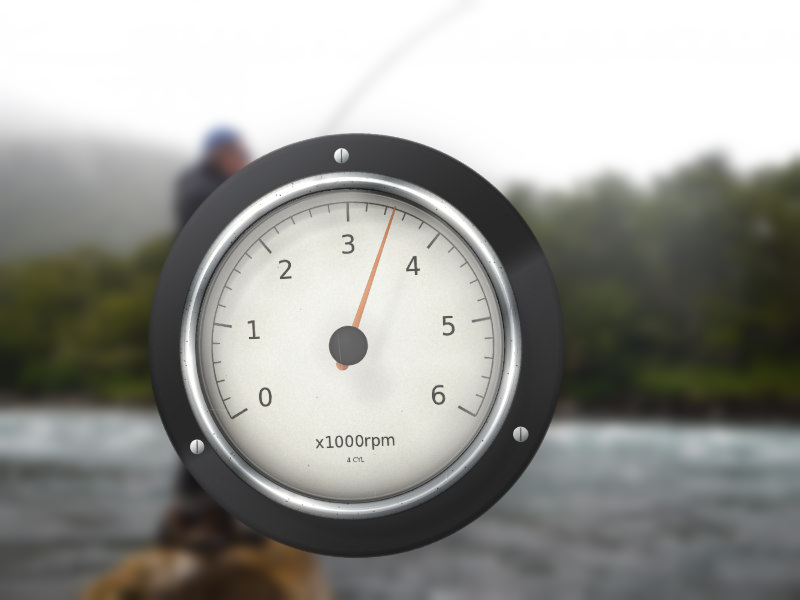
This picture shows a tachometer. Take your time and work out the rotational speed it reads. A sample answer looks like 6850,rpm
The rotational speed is 3500,rpm
